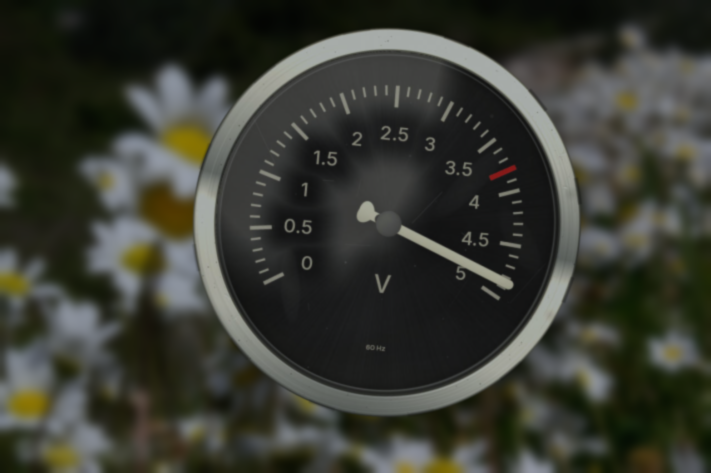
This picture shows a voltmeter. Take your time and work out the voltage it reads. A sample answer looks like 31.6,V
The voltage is 4.85,V
